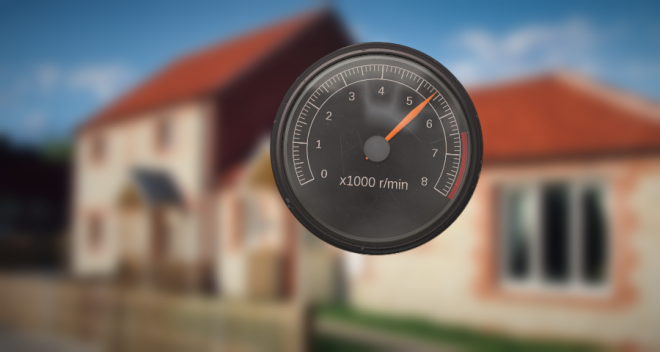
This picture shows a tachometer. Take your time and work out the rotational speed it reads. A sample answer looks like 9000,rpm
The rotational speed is 5400,rpm
